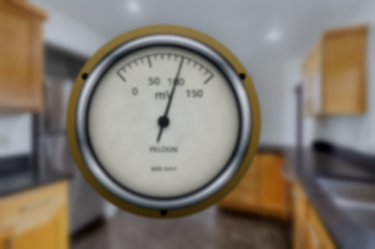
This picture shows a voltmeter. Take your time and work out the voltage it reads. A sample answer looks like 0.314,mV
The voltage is 100,mV
